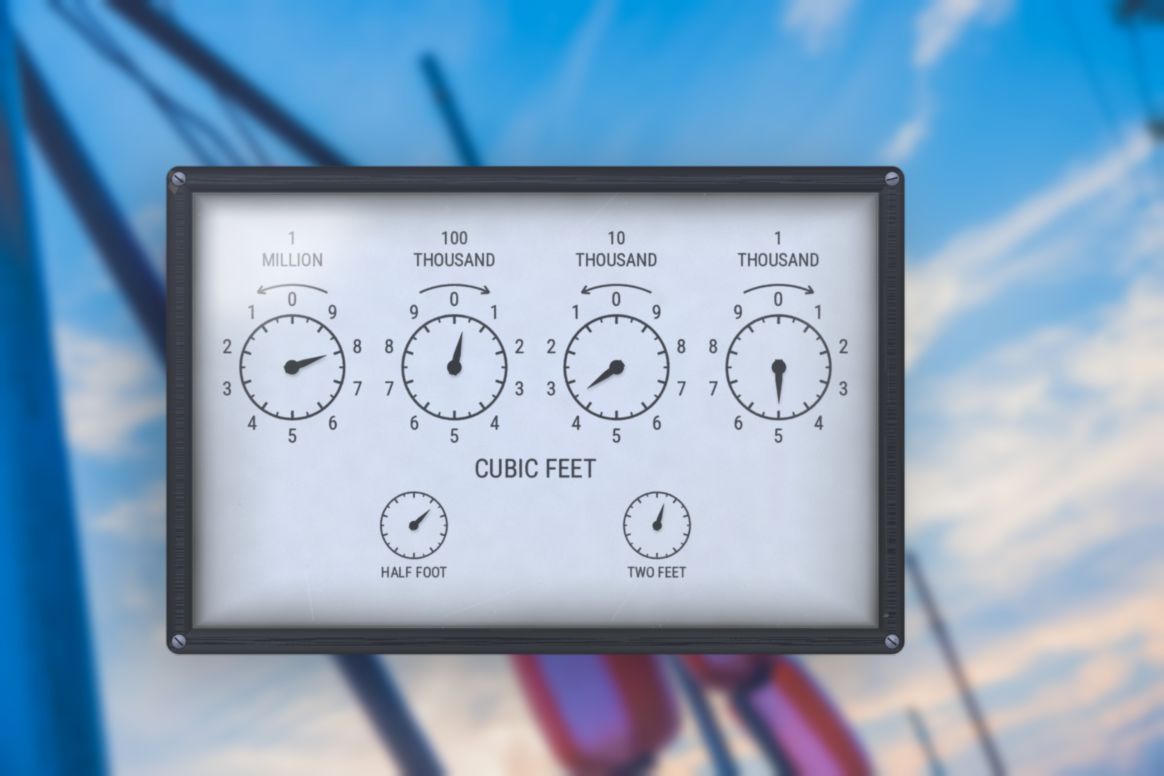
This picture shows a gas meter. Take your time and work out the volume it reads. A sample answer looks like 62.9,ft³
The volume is 803500,ft³
